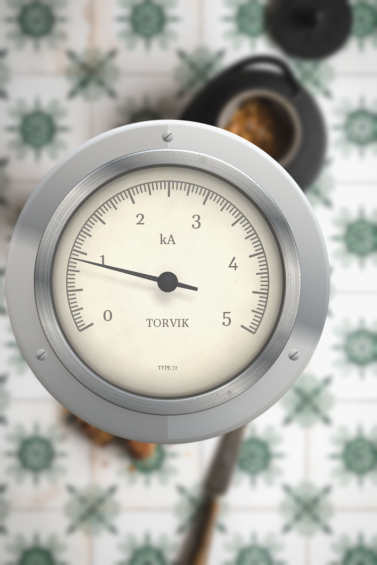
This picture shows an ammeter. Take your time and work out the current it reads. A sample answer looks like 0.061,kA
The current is 0.9,kA
